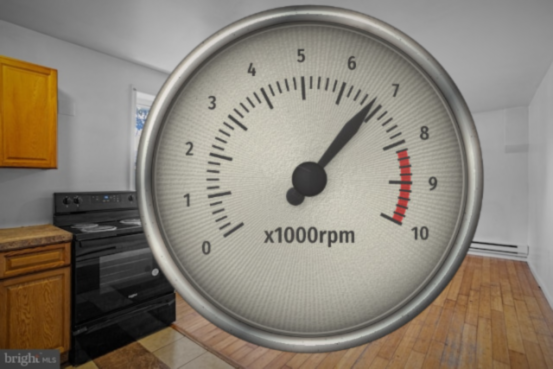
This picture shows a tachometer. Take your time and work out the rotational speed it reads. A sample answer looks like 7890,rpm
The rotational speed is 6800,rpm
